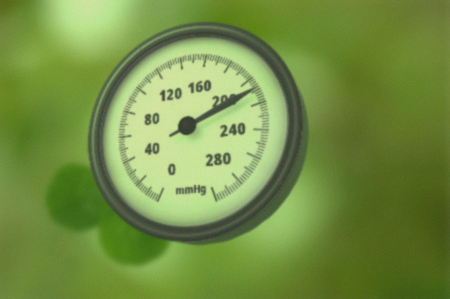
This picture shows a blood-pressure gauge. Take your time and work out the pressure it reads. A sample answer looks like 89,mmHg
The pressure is 210,mmHg
